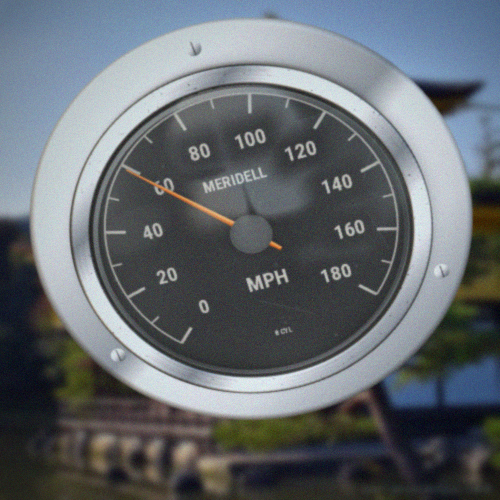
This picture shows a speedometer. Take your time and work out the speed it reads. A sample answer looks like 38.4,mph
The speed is 60,mph
